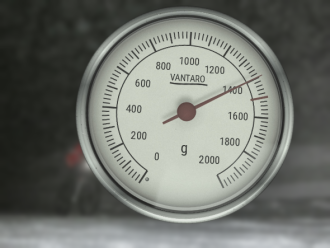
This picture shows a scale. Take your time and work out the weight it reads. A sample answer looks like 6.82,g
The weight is 1400,g
